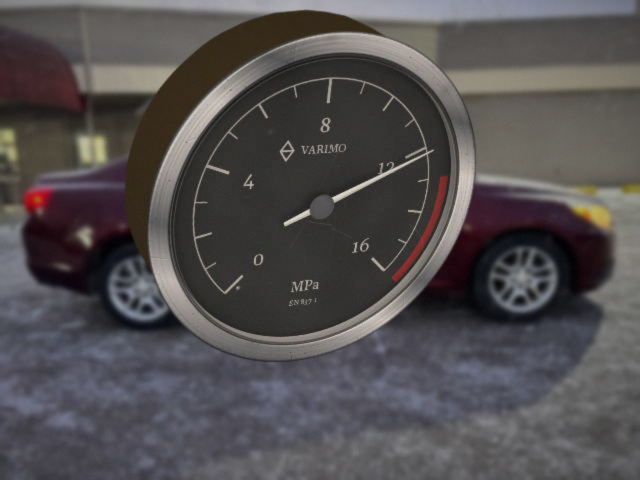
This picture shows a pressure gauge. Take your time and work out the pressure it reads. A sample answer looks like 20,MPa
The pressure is 12,MPa
